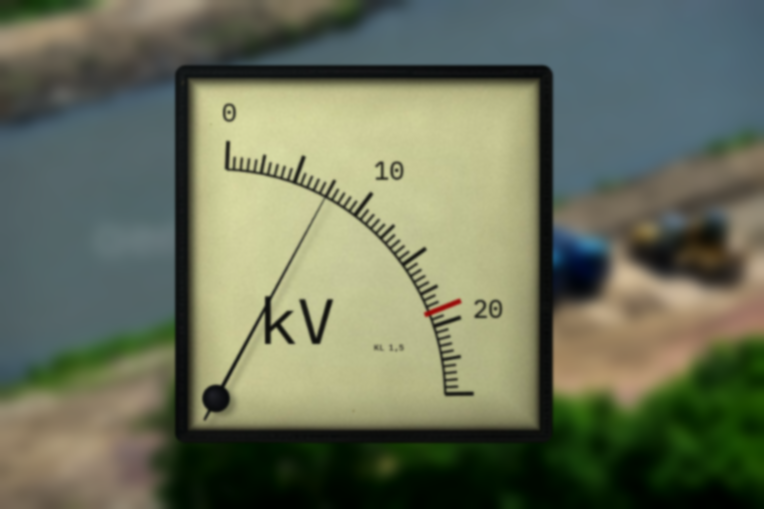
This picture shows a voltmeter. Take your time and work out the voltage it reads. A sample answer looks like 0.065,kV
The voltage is 7.5,kV
